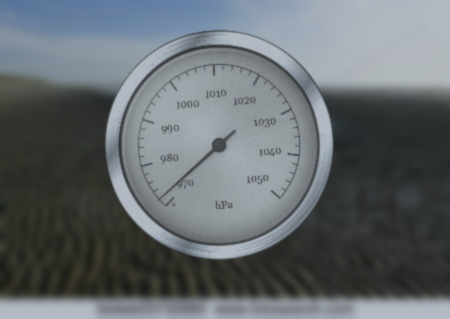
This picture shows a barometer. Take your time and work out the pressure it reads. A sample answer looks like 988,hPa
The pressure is 972,hPa
